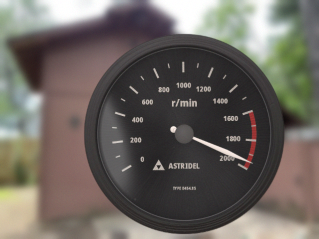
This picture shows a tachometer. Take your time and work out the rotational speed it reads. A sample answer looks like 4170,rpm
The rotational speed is 1950,rpm
